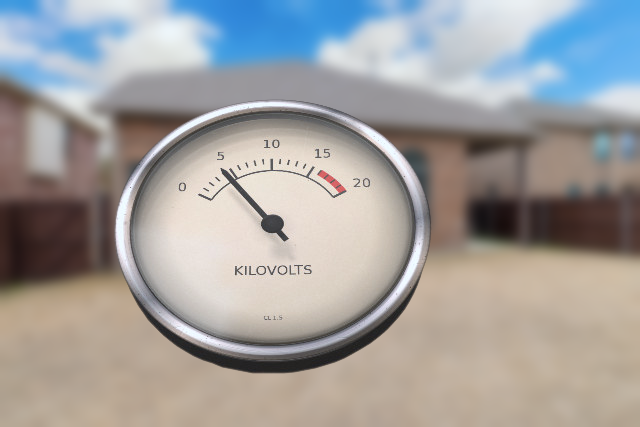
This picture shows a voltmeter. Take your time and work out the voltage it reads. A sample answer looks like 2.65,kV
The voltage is 4,kV
